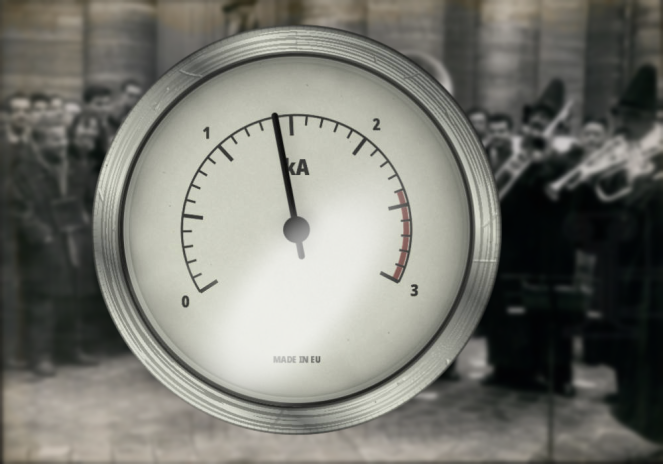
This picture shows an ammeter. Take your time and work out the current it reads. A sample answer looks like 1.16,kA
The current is 1.4,kA
